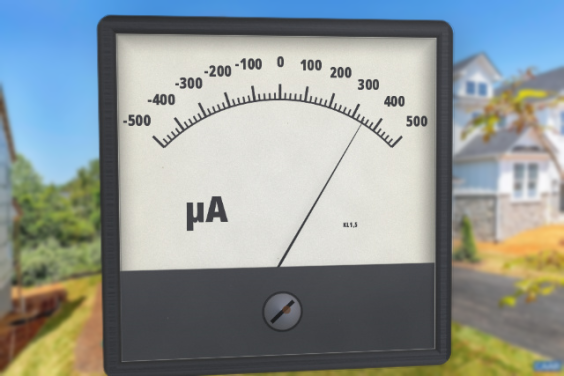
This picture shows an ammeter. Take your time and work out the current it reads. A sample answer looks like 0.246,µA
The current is 340,µA
